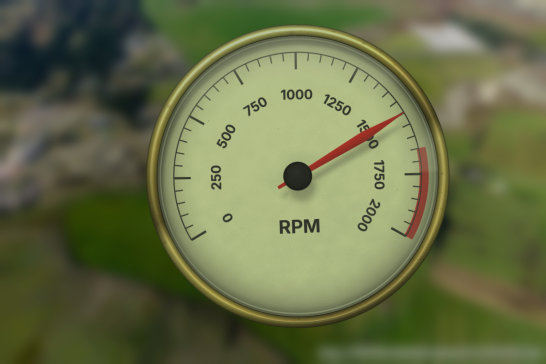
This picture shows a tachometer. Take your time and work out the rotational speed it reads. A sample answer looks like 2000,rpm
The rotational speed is 1500,rpm
